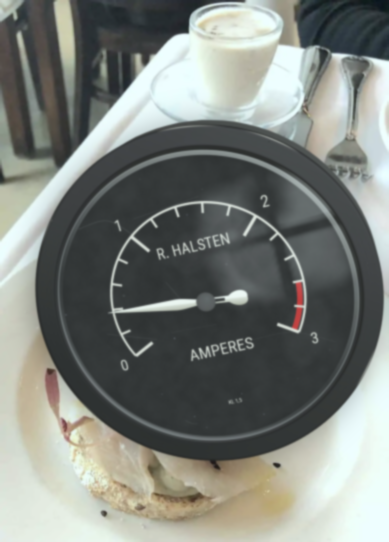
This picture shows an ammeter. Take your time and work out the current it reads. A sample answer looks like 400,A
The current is 0.4,A
